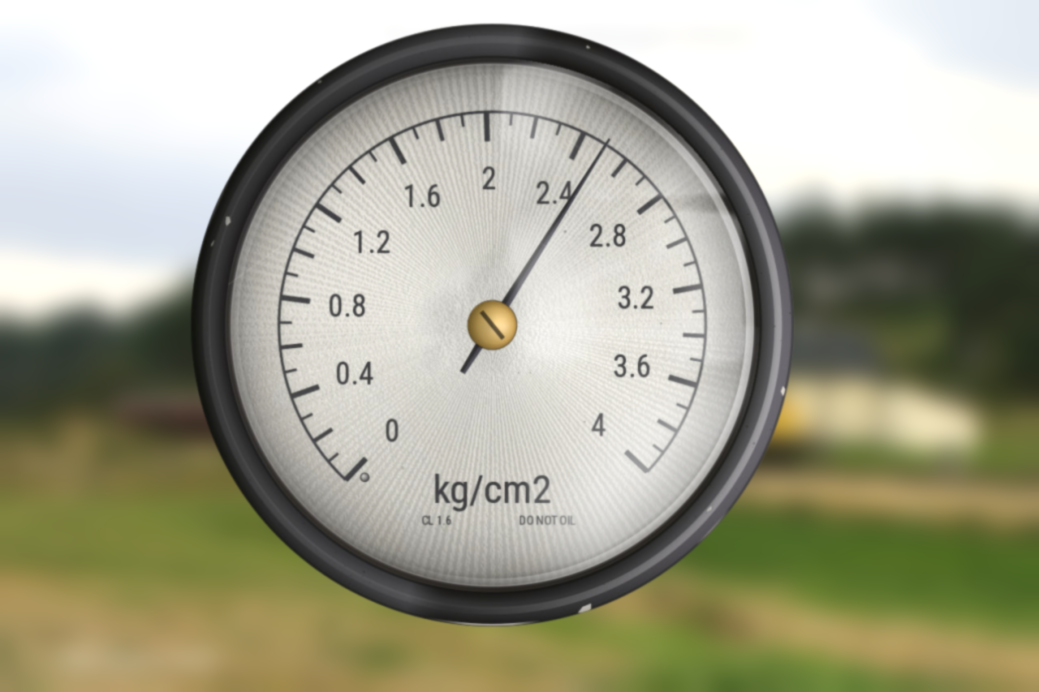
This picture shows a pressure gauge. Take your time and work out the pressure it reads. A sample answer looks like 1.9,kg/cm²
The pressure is 2.5,kg/cm²
